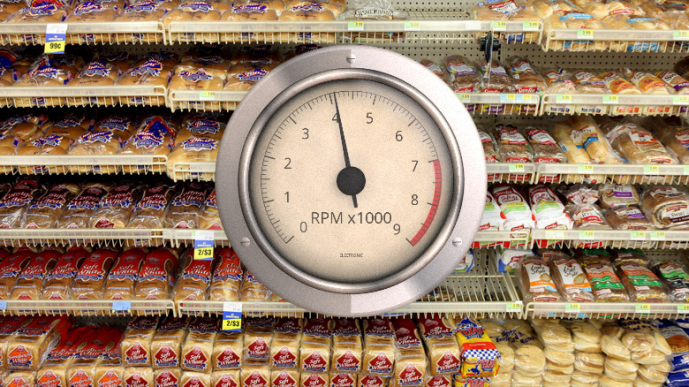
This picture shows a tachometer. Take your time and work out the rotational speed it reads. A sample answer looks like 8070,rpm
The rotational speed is 4100,rpm
